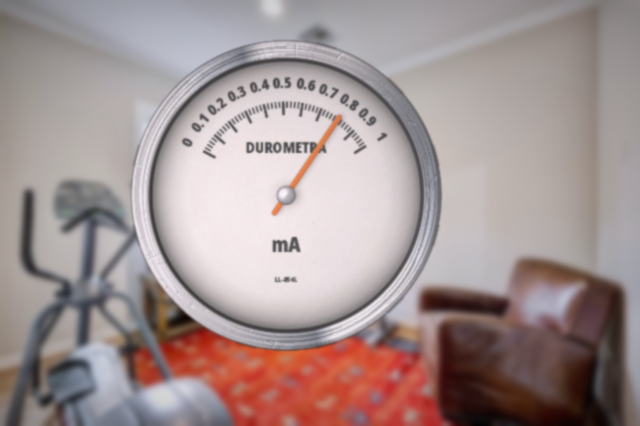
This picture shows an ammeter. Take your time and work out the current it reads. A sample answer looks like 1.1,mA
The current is 0.8,mA
